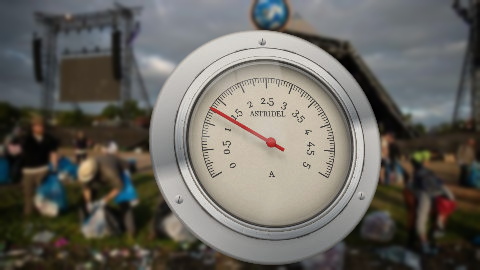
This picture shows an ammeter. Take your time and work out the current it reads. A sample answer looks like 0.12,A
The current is 1.25,A
